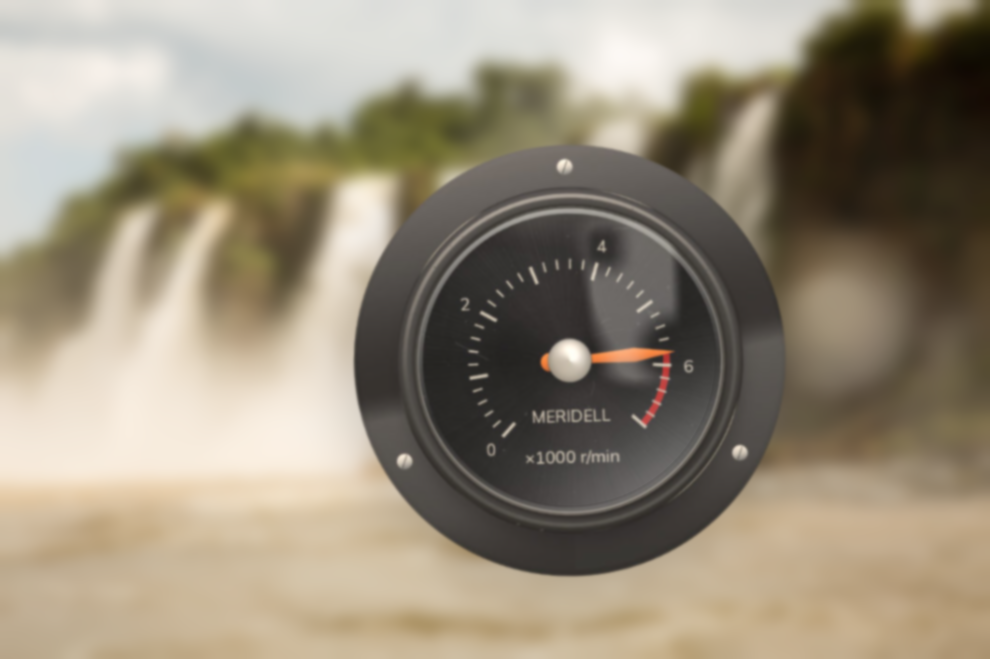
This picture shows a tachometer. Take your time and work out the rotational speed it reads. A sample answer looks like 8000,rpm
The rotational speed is 5800,rpm
